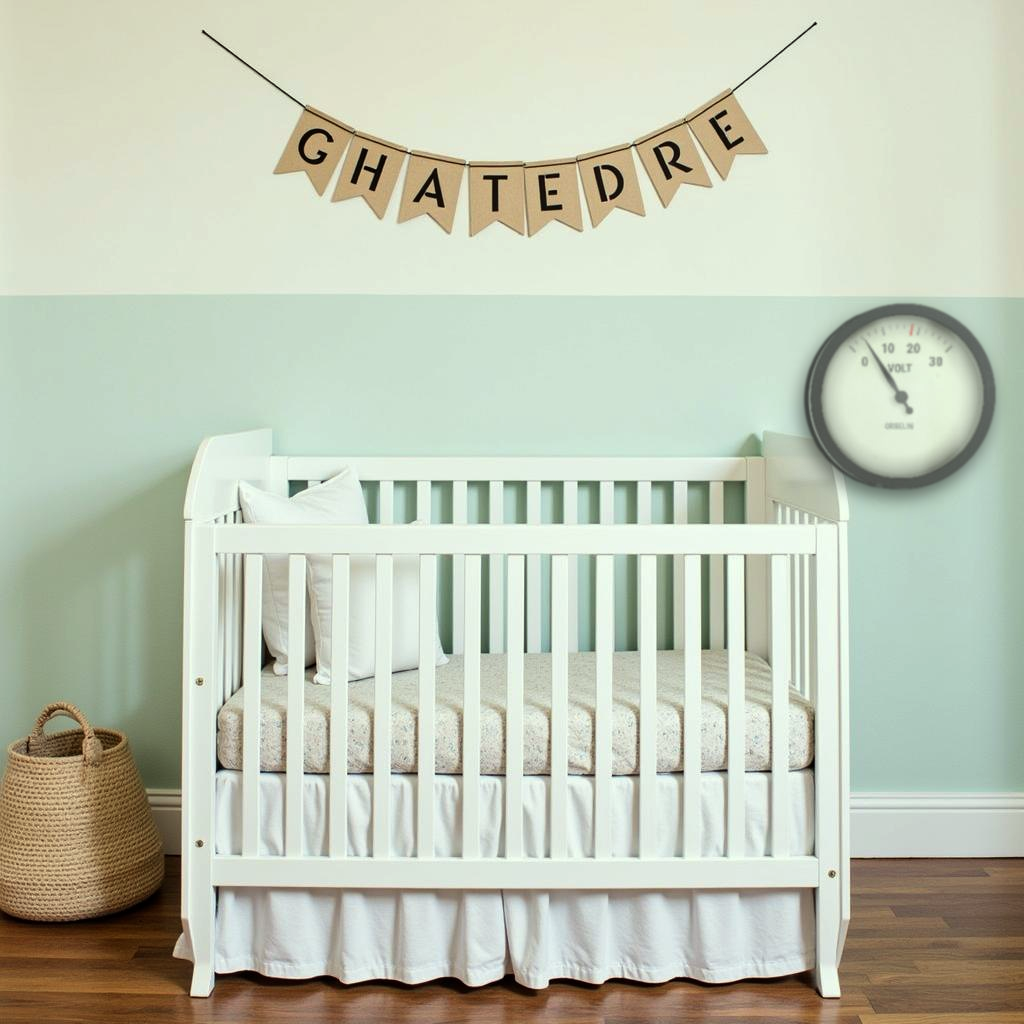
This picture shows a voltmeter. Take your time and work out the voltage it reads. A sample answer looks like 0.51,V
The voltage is 4,V
